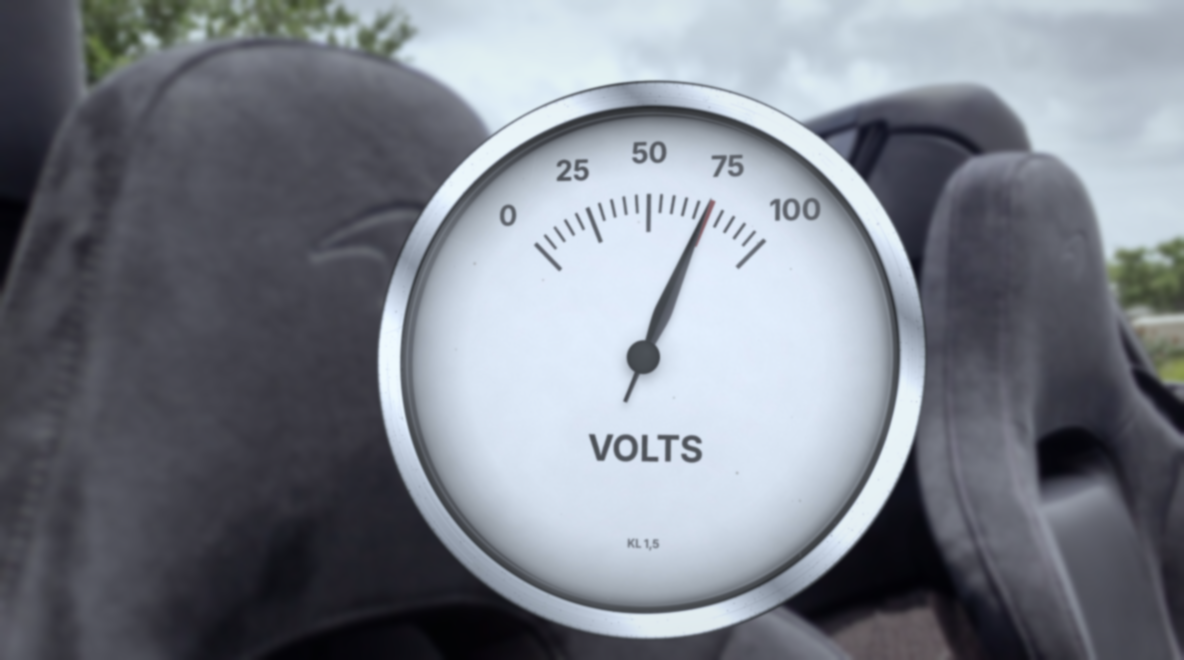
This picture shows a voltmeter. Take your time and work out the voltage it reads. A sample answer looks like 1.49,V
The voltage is 75,V
